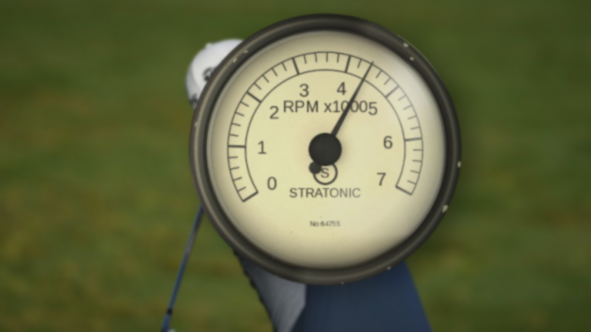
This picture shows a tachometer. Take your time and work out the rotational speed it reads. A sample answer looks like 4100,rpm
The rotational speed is 4400,rpm
